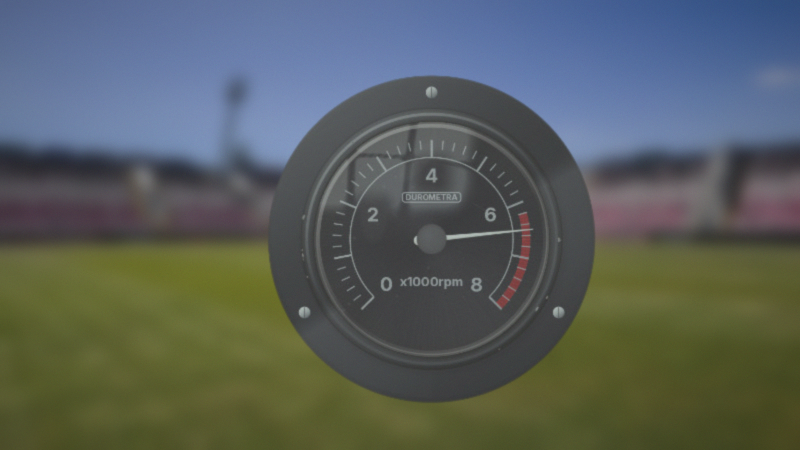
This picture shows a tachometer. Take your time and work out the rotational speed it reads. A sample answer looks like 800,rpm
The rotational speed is 6500,rpm
